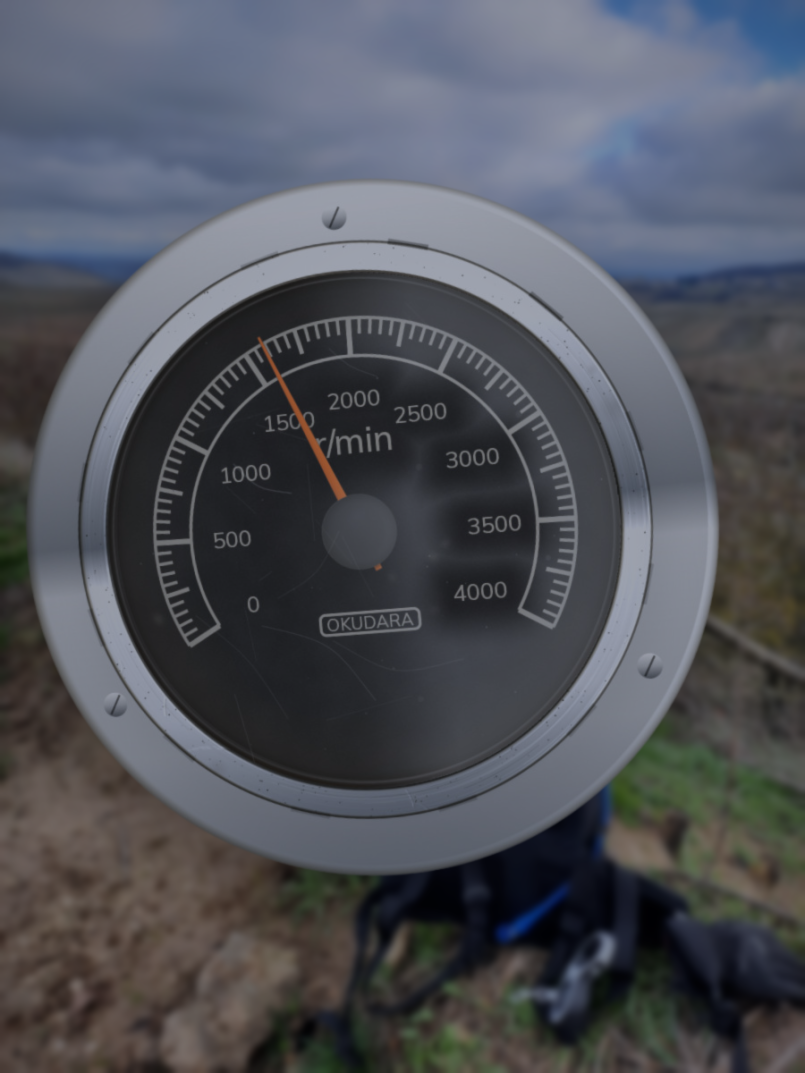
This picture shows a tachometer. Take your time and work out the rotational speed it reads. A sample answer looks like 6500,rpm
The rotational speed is 1600,rpm
